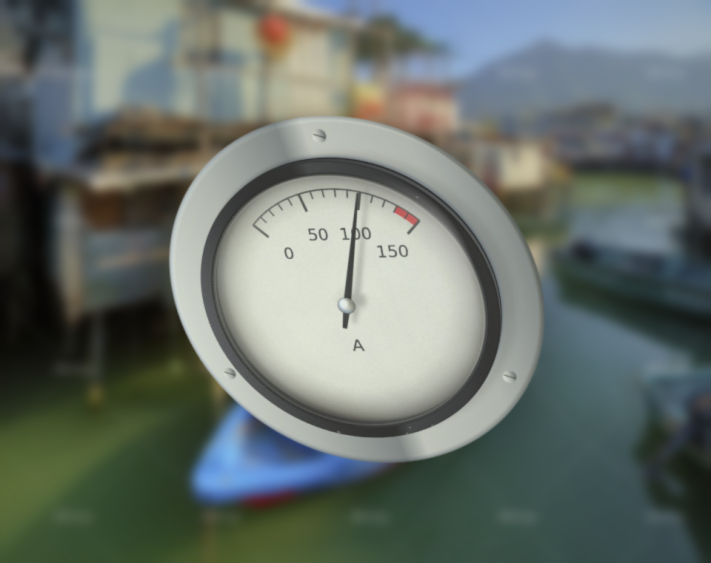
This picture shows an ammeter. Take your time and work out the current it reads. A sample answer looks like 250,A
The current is 100,A
